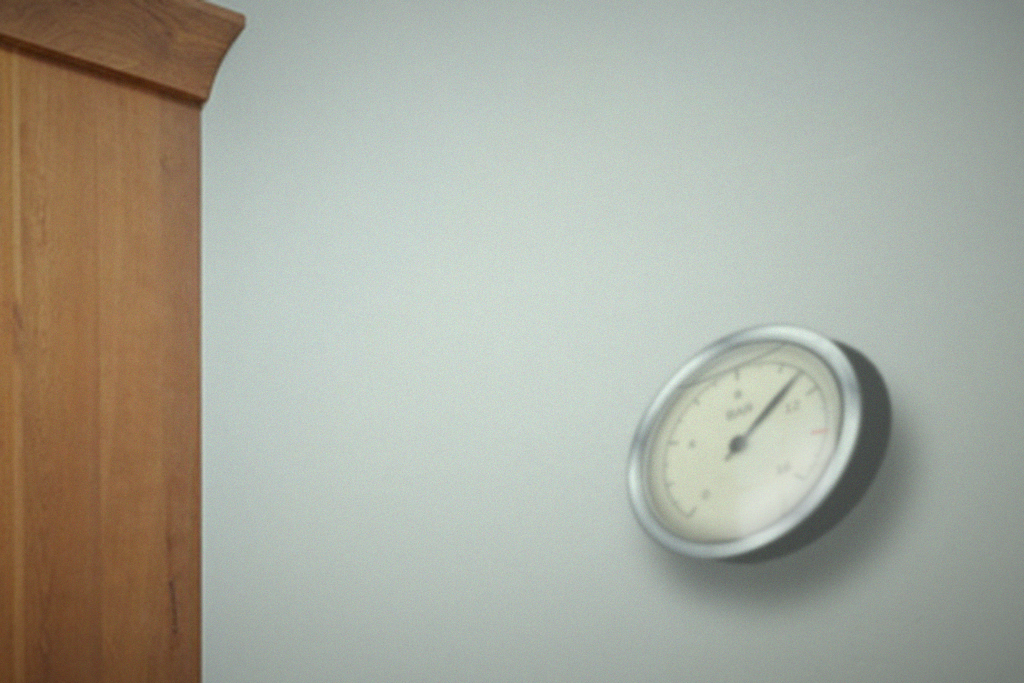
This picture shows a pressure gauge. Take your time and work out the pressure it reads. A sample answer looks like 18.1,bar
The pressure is 11,bar
